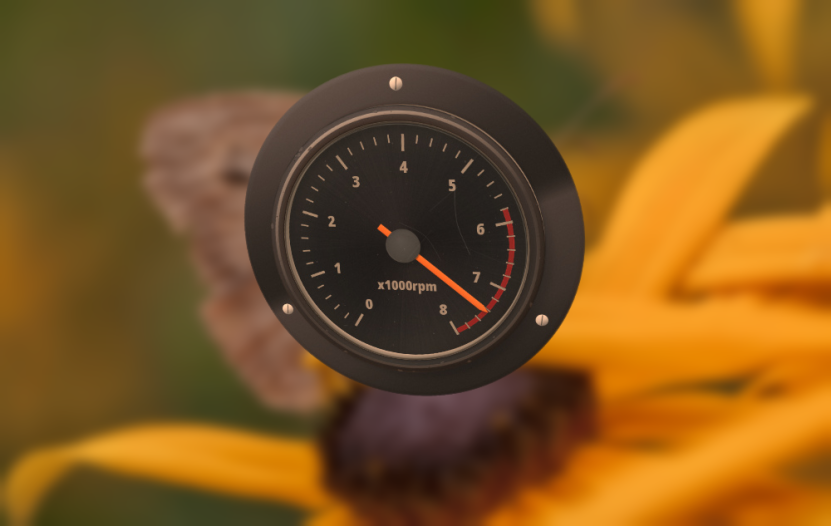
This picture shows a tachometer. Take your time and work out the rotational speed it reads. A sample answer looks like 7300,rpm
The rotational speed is 7400,rpm
